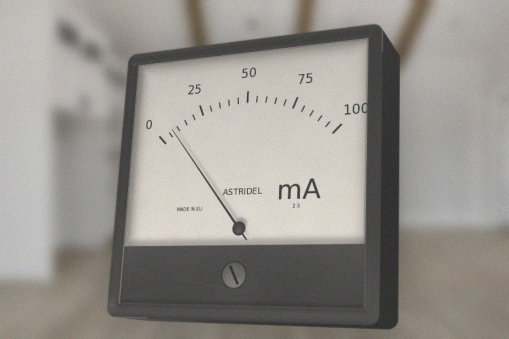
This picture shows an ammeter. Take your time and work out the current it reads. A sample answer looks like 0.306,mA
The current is 7.5,mA
